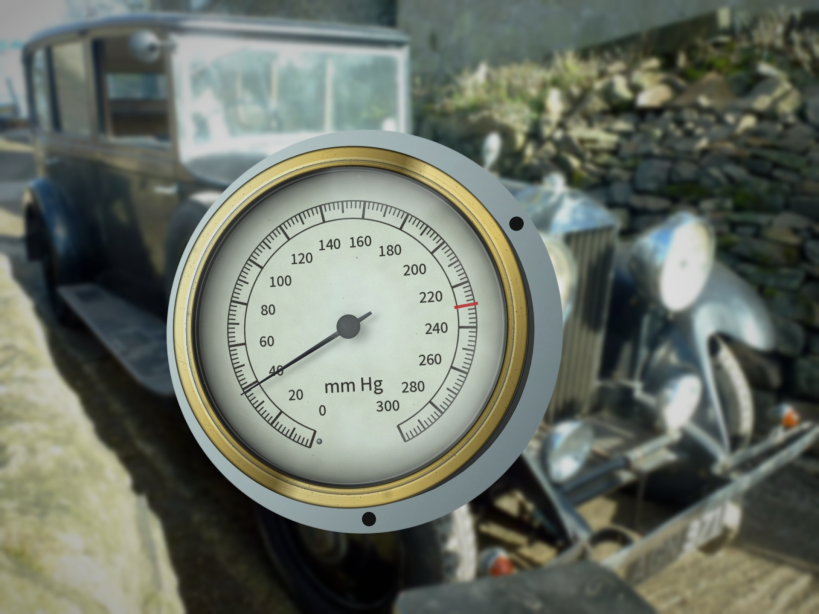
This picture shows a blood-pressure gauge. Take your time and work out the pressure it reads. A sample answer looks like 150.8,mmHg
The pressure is 38,mmHg
